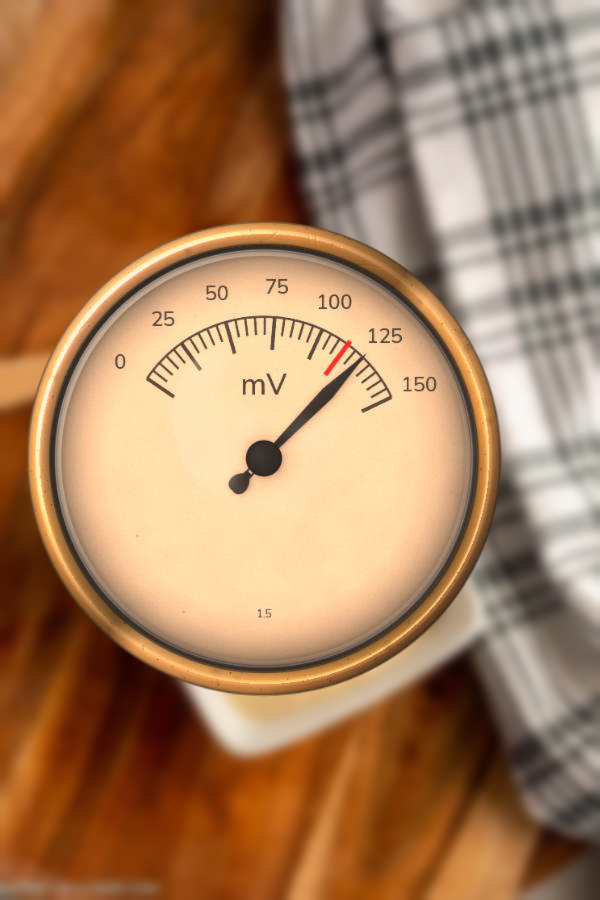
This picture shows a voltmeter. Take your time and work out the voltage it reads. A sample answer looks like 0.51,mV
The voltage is 125,mV
